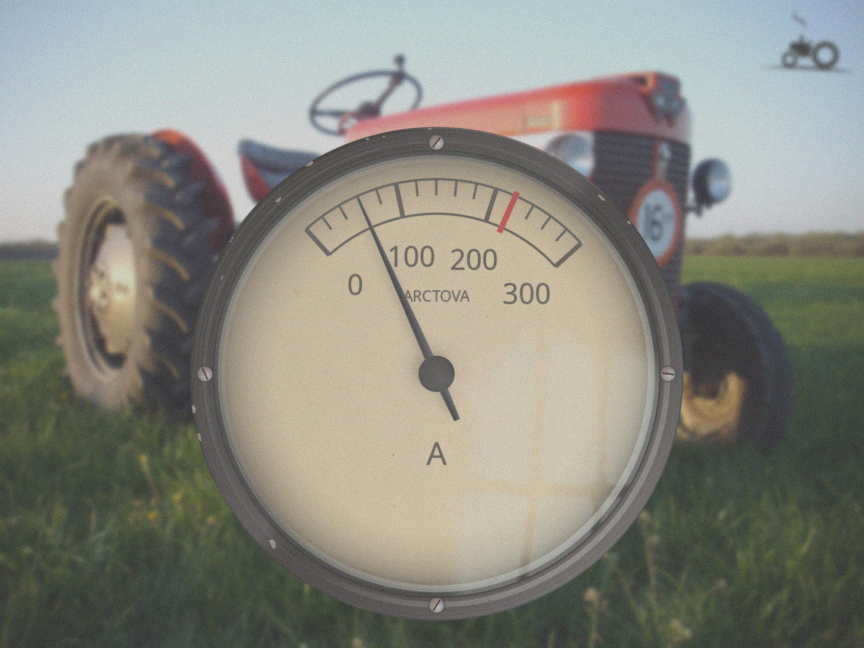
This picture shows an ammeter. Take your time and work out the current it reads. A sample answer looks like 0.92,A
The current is 60,A
